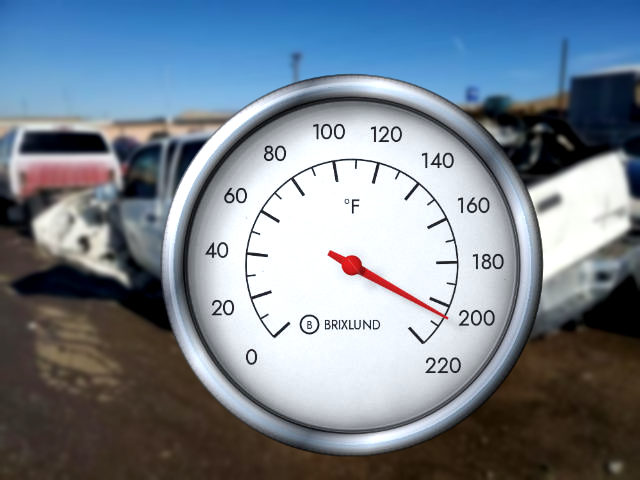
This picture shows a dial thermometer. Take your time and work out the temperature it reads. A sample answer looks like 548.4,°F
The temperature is 205,°F
